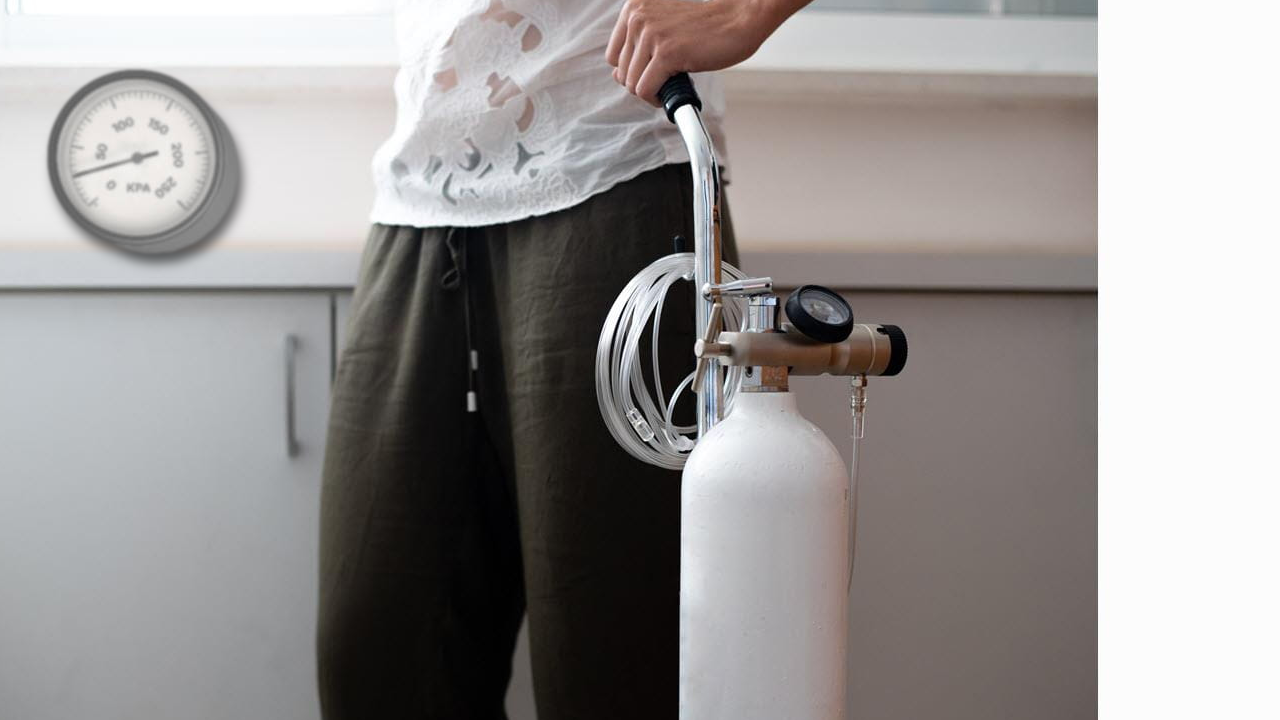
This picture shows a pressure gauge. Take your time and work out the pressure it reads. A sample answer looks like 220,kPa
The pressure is 25,kPa
